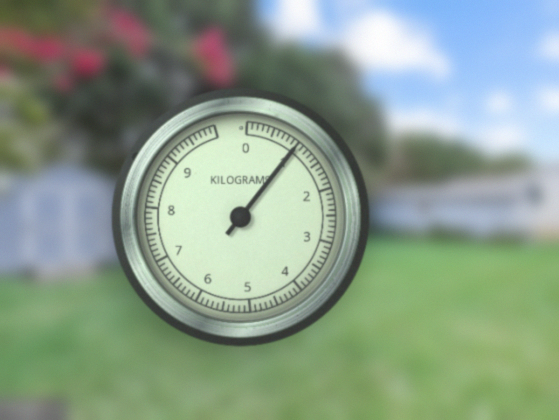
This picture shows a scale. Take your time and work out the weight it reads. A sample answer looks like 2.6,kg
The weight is 1,kg
